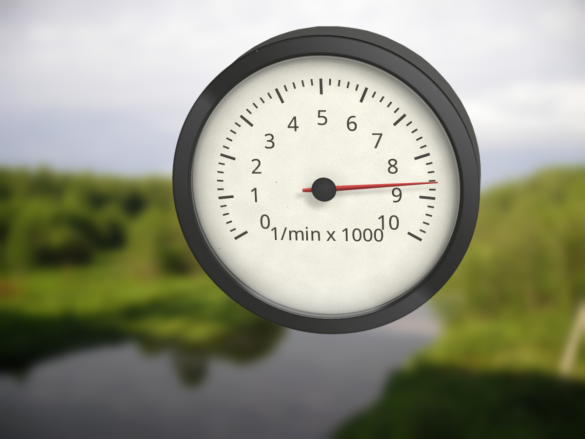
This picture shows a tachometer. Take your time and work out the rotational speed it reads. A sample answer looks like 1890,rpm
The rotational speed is 8600,rpm
